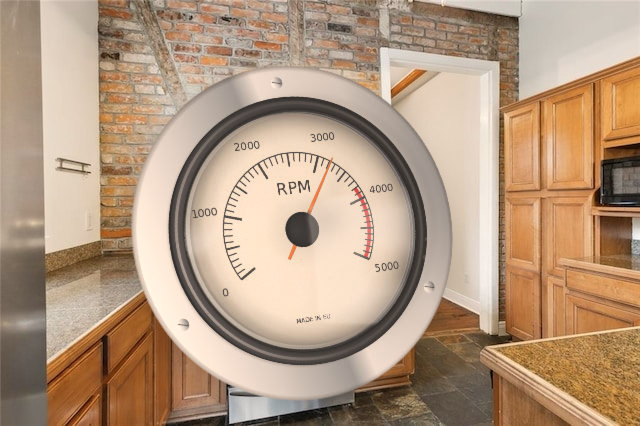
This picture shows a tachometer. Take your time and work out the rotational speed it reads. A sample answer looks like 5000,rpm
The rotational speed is 3200,rpm
